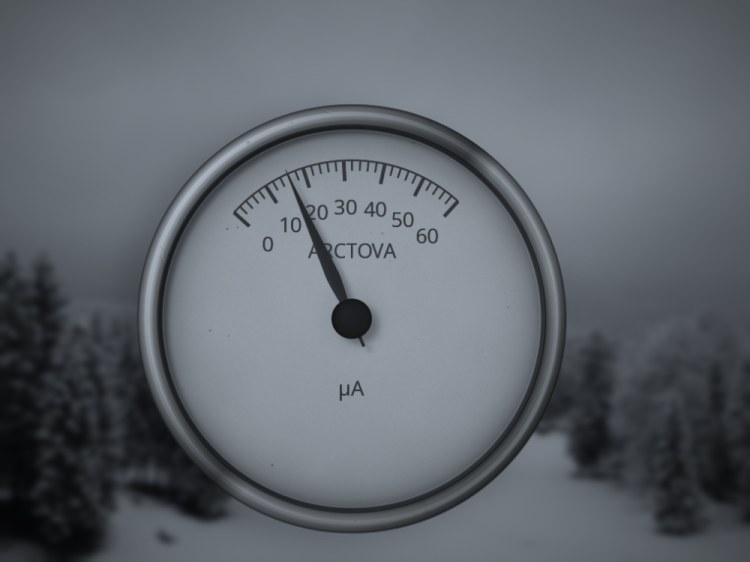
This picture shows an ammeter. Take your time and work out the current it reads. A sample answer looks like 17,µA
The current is 16,µA
